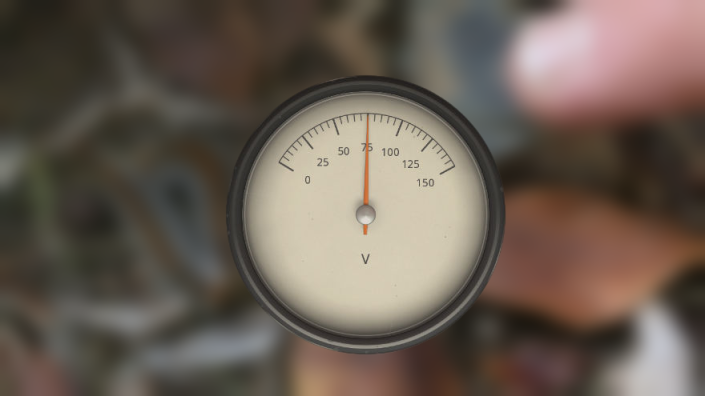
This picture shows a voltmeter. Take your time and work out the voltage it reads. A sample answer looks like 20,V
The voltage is 75,V
